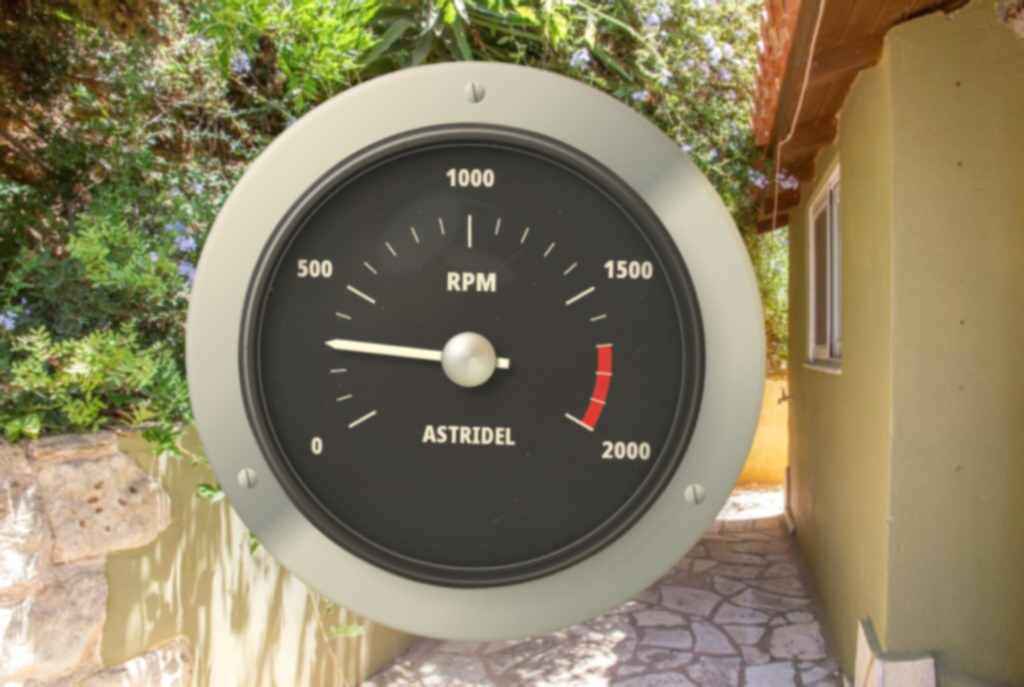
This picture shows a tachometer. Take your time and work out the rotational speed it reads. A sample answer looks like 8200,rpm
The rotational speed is 300,rpm
